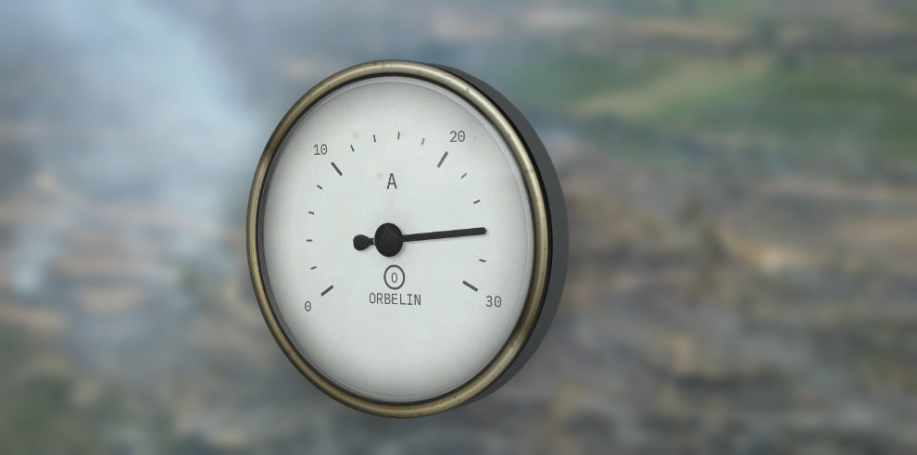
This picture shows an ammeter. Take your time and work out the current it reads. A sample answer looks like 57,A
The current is 26,A
